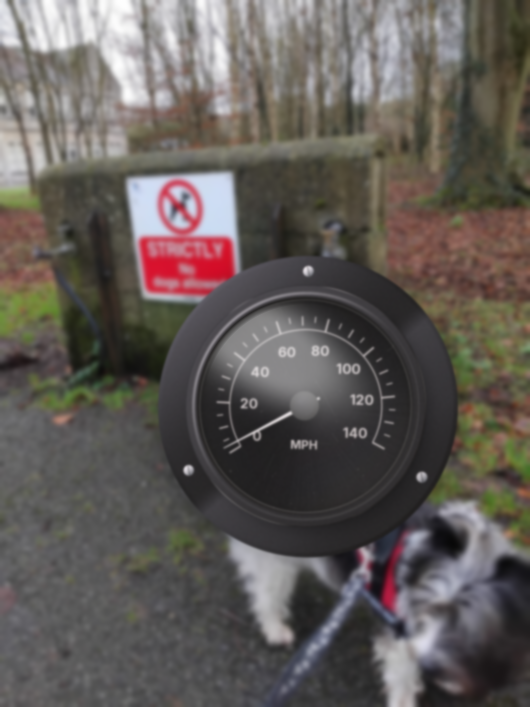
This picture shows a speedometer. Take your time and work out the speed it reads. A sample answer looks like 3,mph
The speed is 2.5,mph
